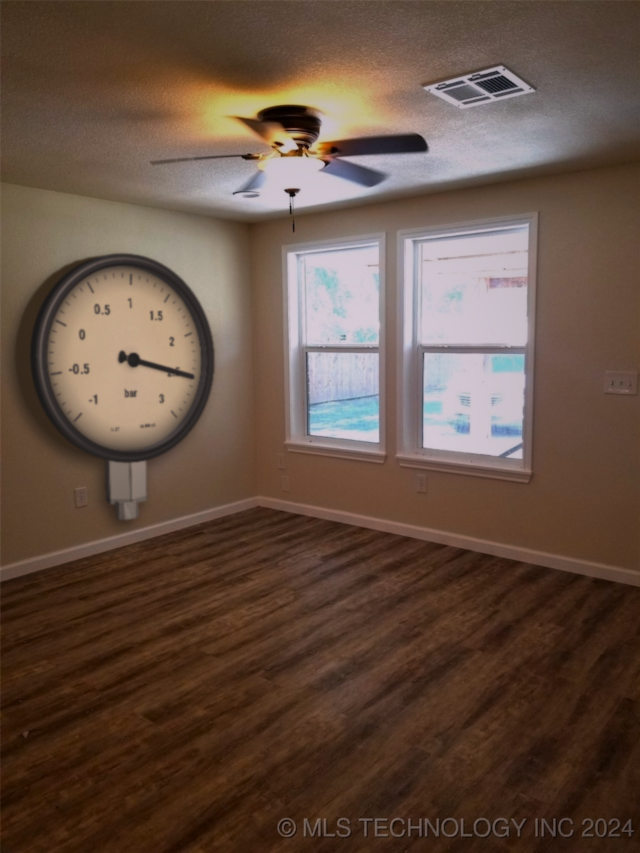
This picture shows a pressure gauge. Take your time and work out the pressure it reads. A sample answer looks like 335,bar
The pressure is 2.5,bar
